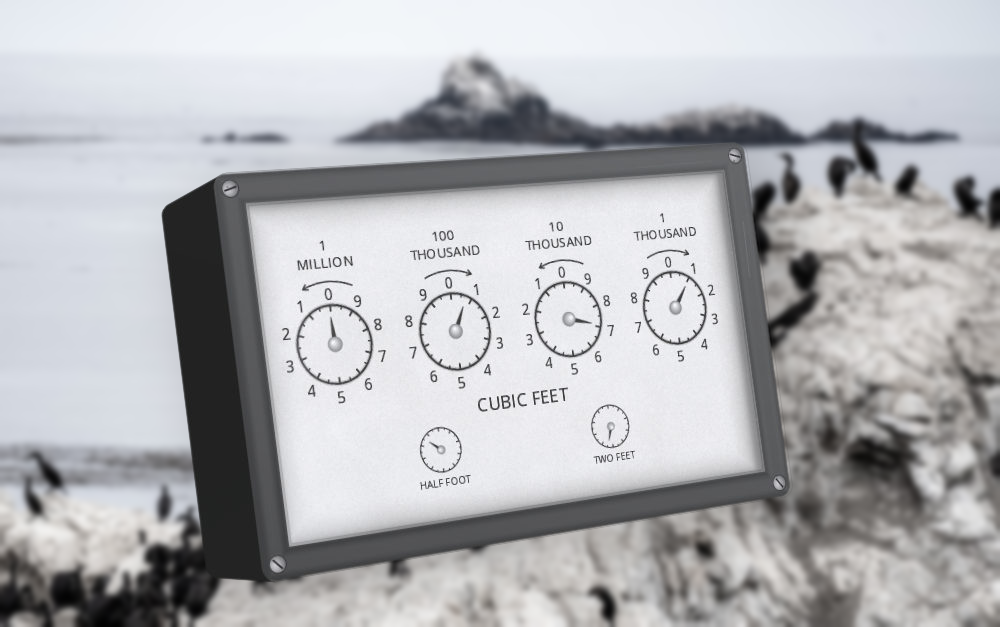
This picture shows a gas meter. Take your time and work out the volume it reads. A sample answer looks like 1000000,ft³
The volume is 7100,ft³
